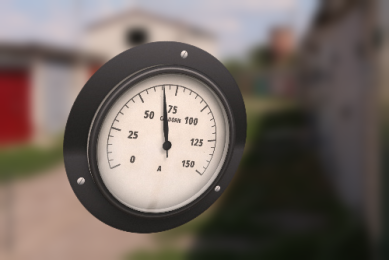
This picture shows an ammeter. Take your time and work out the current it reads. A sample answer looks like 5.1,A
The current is 65,A
